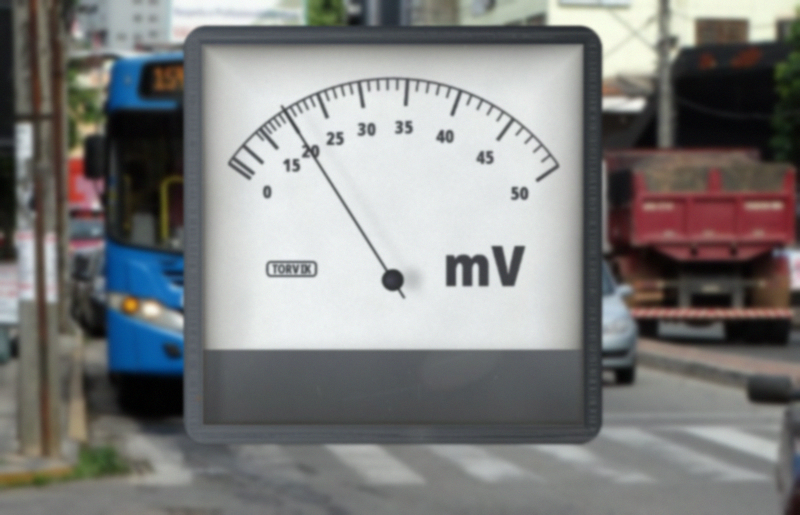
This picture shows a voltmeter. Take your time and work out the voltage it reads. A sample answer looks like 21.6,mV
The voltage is 20,mV
